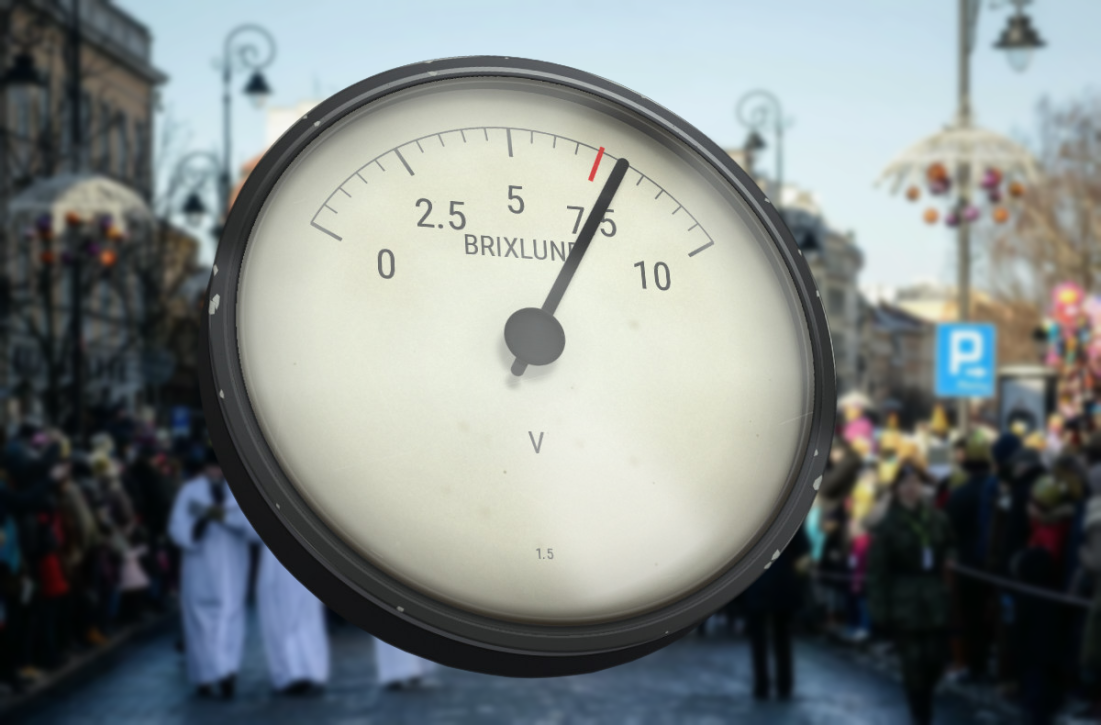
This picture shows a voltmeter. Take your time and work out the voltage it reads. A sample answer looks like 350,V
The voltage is 7.5,V
